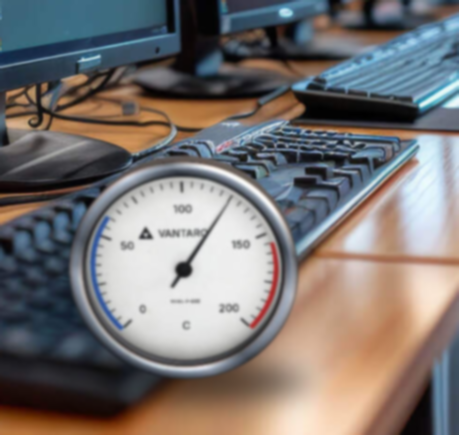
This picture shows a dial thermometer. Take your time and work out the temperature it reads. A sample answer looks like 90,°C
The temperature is 125,°C
